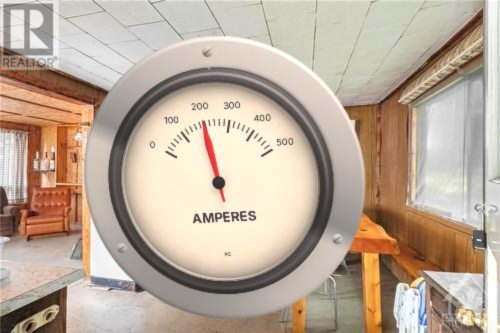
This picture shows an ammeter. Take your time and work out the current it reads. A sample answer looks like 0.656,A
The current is 200,A
